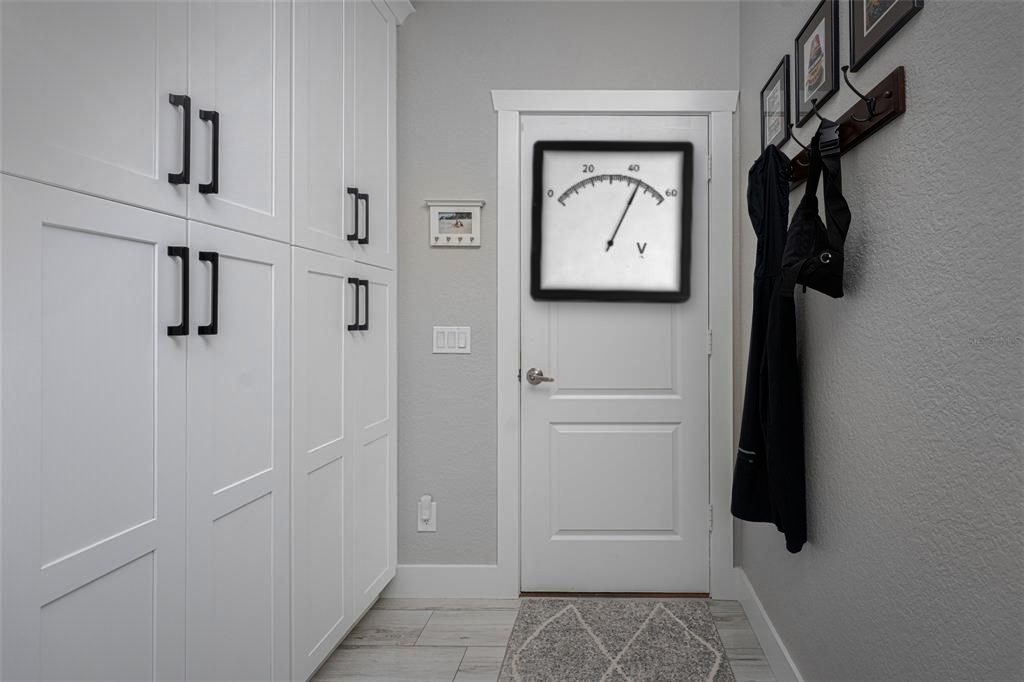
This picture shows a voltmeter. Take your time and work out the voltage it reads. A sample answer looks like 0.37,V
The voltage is 45,V
